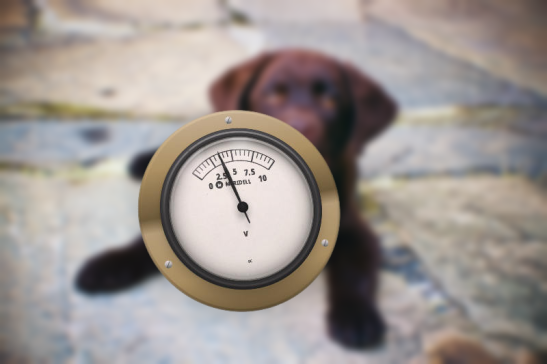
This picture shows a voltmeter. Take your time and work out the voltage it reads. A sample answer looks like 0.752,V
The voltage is 3.5,V
